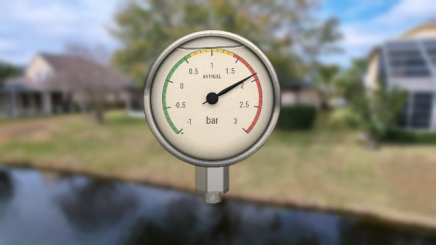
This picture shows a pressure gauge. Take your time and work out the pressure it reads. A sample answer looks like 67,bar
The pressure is 1.9,bar
